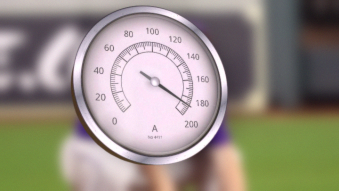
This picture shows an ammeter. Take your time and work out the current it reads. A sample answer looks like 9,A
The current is 190,A
